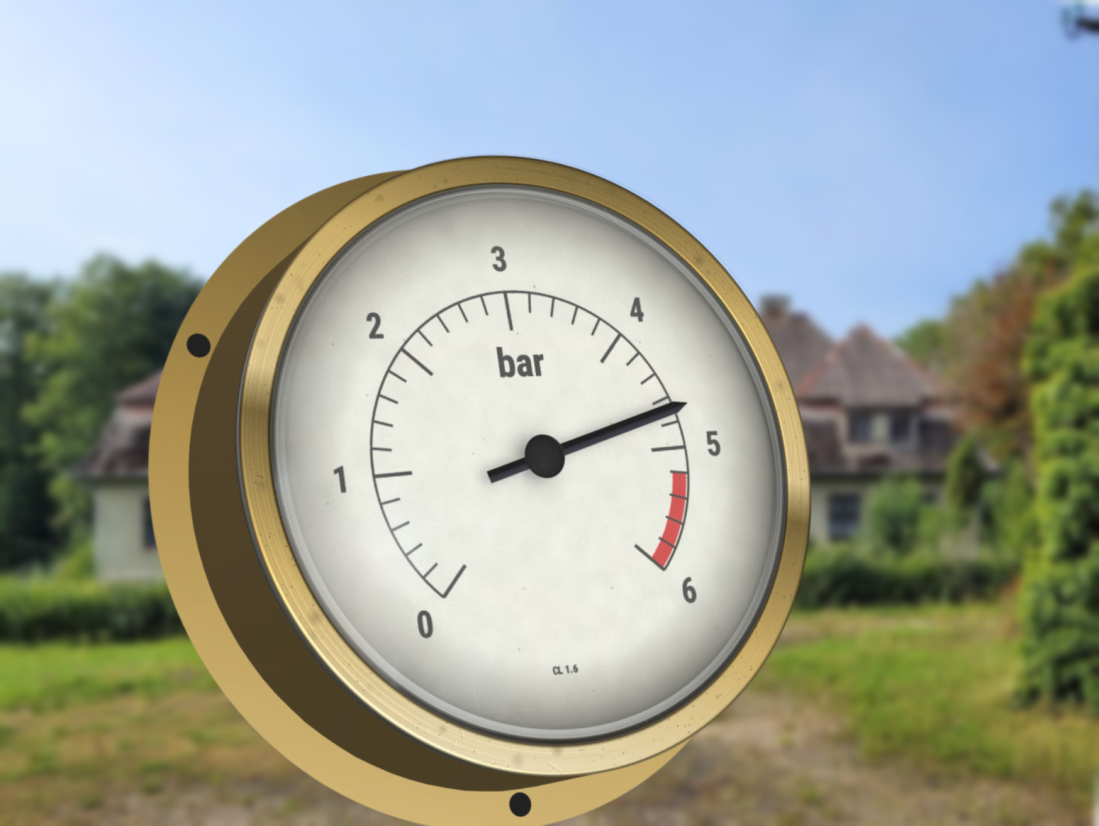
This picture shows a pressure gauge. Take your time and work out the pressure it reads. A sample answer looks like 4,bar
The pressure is 4.7,bar
